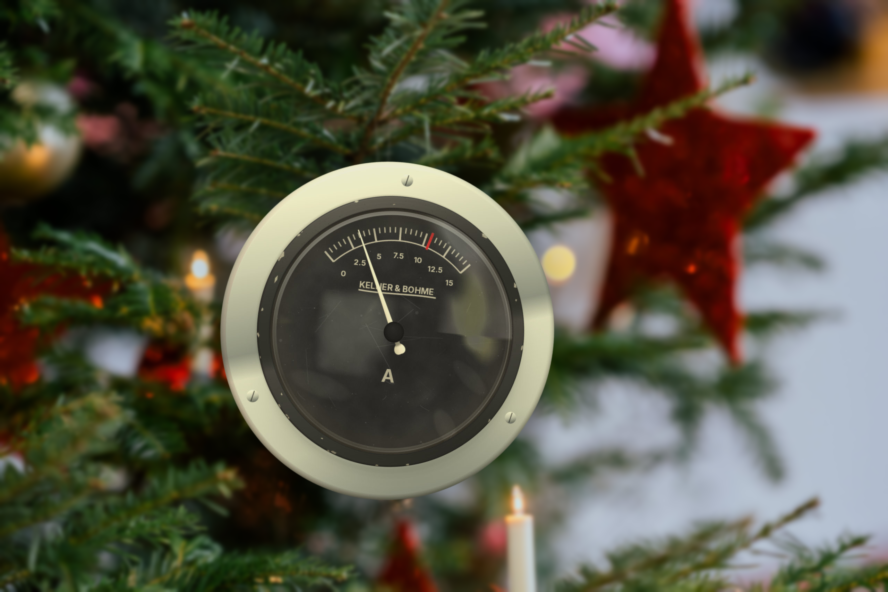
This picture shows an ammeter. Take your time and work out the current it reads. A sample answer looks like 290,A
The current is 3.5,A
